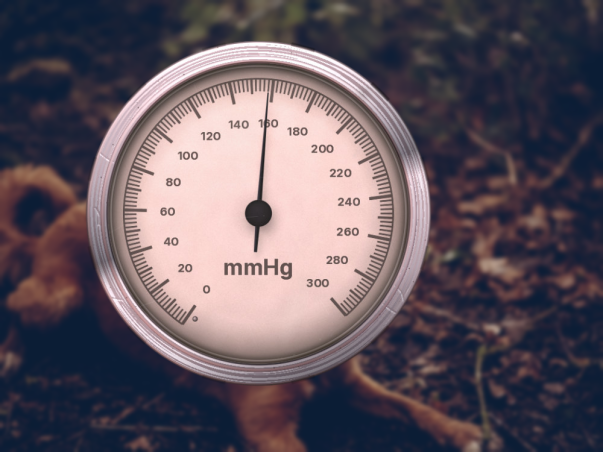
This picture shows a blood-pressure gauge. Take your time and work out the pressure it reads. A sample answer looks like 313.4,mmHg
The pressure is 158,mmHg
